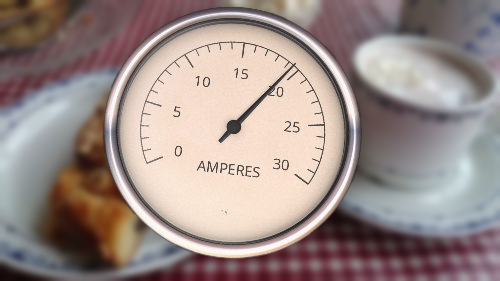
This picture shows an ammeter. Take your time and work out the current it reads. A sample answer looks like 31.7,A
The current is 19.5,A
